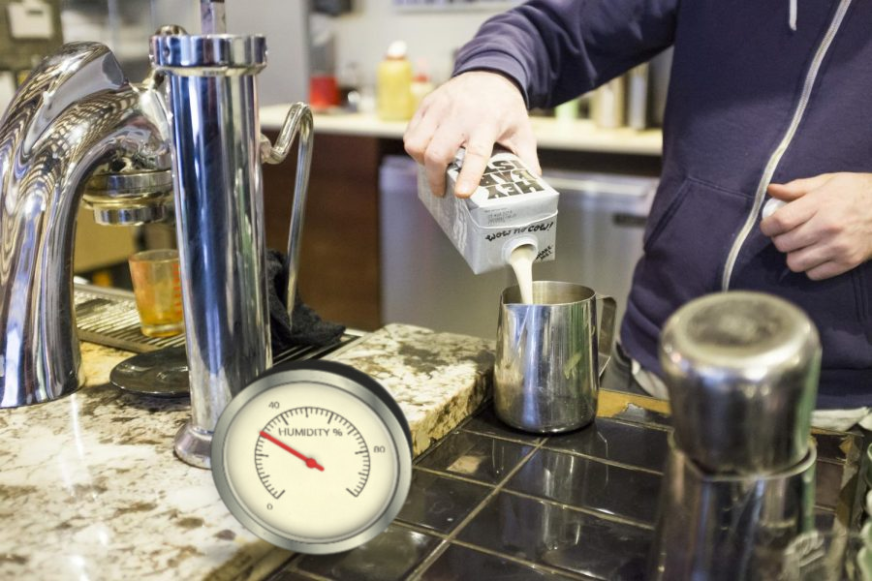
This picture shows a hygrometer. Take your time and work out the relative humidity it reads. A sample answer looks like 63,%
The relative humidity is 30,%
